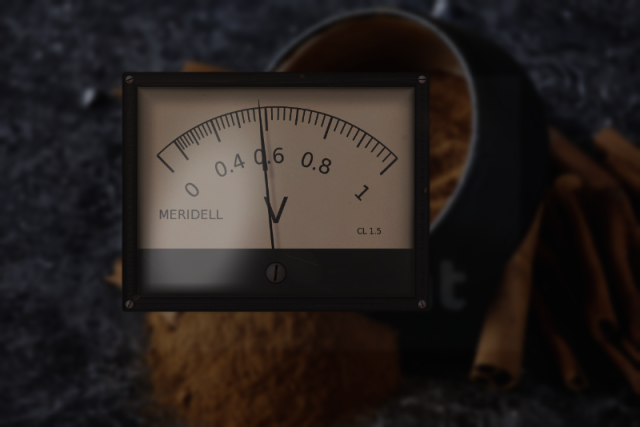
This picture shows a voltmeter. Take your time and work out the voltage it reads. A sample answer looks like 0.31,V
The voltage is 0.58,V
